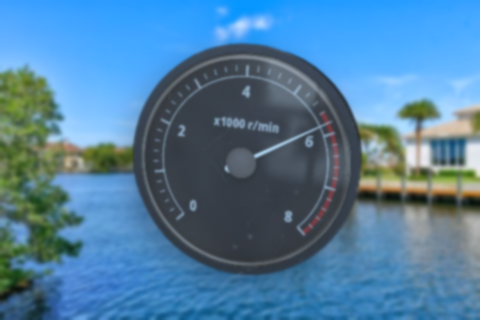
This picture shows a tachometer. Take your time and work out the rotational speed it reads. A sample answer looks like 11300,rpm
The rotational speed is 5800,rpm
